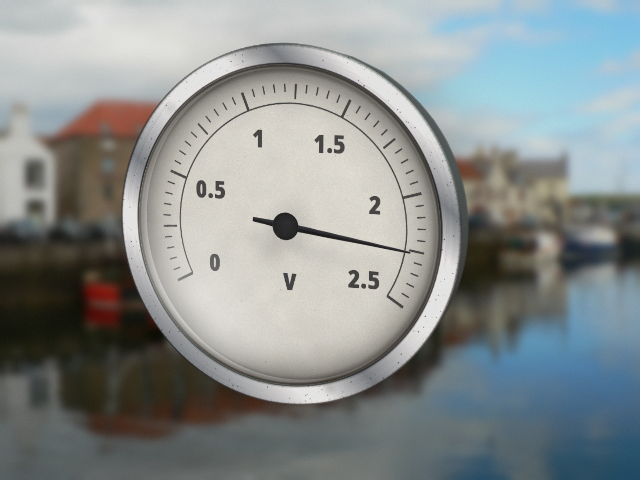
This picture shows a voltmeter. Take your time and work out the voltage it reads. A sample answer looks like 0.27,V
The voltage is 2.25,V
